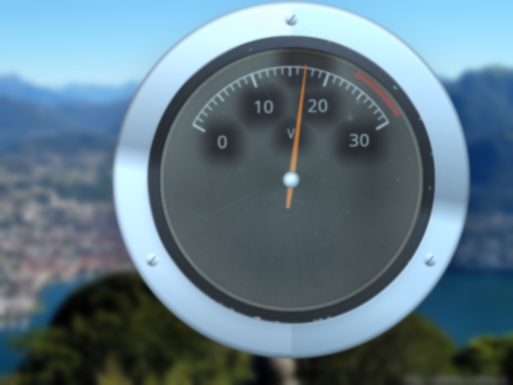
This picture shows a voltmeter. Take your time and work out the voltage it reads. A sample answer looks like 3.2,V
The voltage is 17,V
